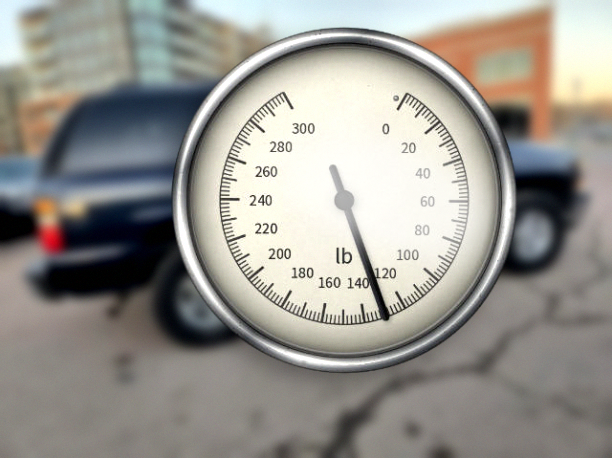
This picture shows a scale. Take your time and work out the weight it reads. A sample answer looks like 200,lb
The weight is 130,lb
